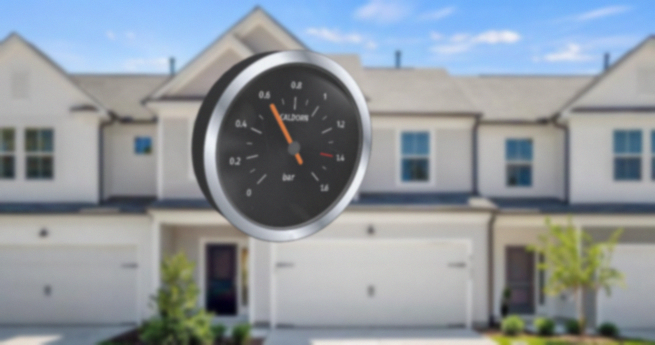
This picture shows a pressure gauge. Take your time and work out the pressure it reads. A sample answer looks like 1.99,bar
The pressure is 0.6,bar
